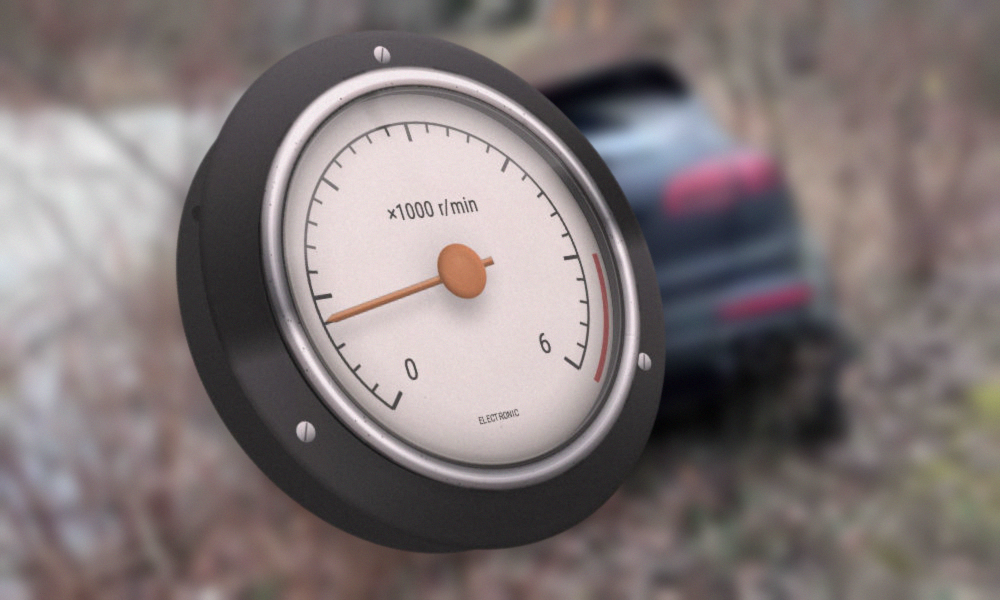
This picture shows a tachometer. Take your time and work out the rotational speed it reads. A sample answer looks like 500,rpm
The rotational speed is 800,rpm
